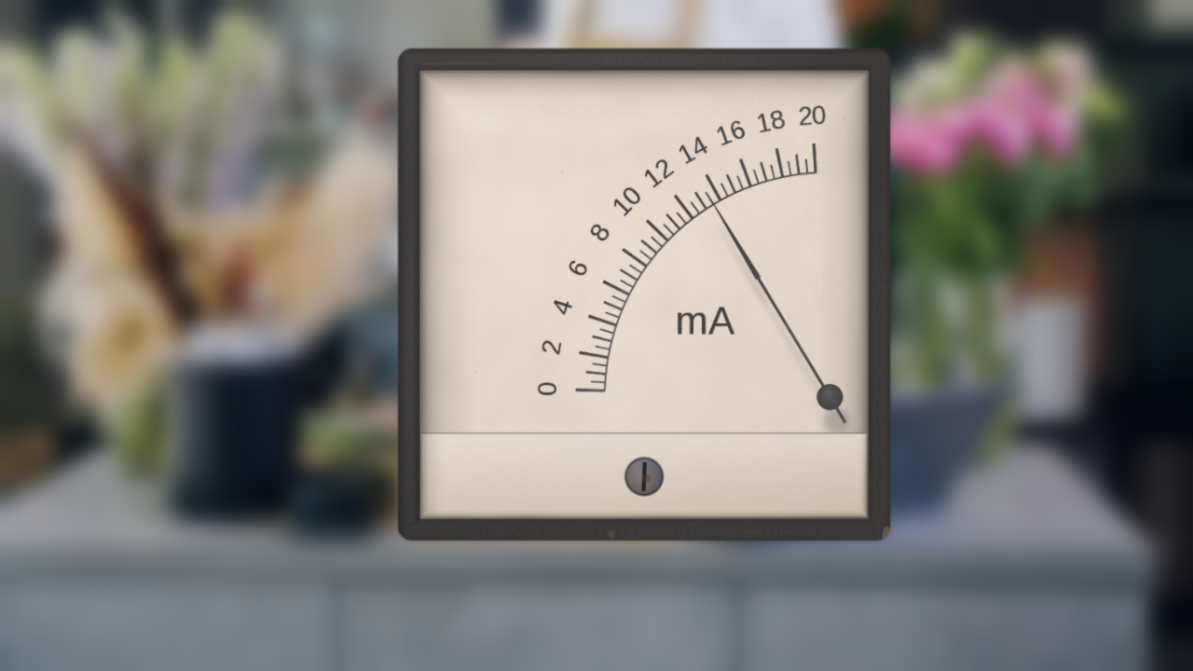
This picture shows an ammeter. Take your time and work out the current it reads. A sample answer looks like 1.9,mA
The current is 13.5,mA
